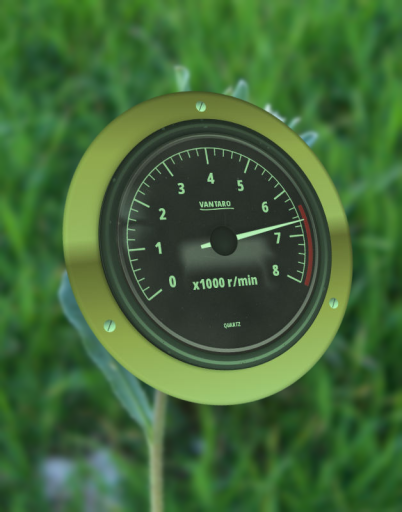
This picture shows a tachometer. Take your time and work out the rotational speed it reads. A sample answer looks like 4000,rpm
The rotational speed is 6700,rpm
